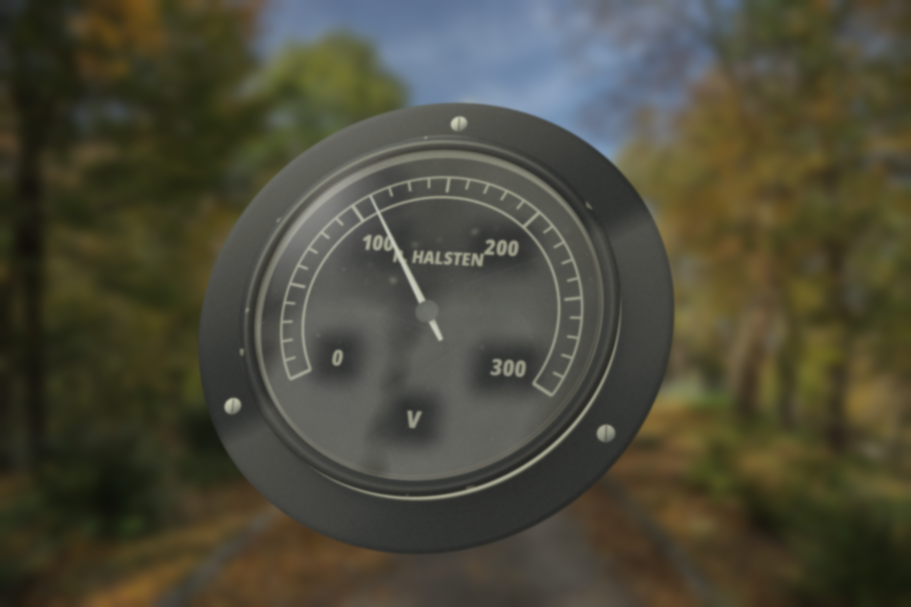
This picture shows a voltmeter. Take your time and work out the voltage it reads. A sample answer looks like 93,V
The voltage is 110,V
